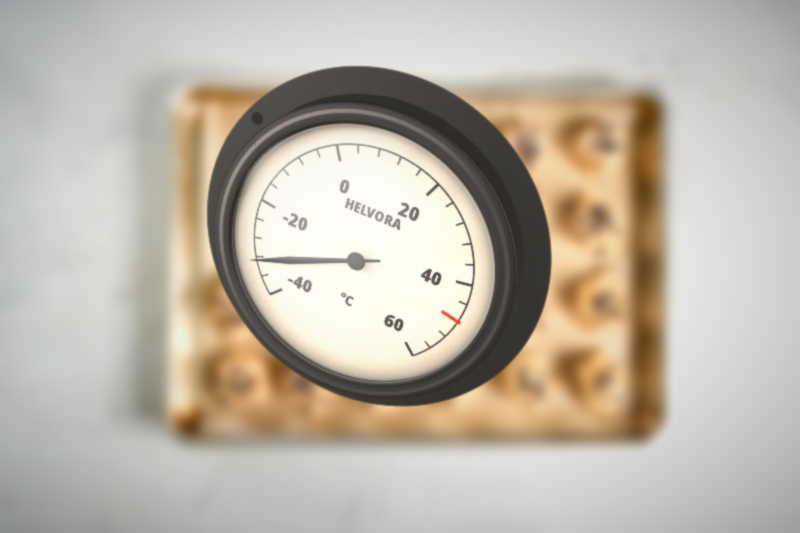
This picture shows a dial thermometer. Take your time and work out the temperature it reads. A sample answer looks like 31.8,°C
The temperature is -32,°C
